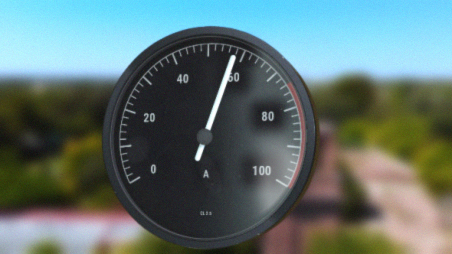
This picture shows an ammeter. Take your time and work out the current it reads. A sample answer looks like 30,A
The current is 58,A
